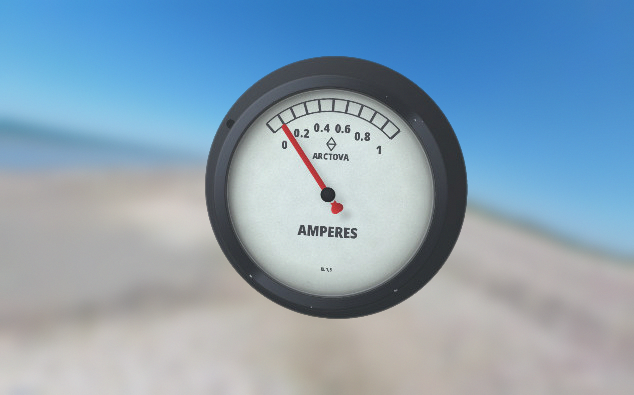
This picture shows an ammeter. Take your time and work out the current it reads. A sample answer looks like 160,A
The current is 0.1,A
